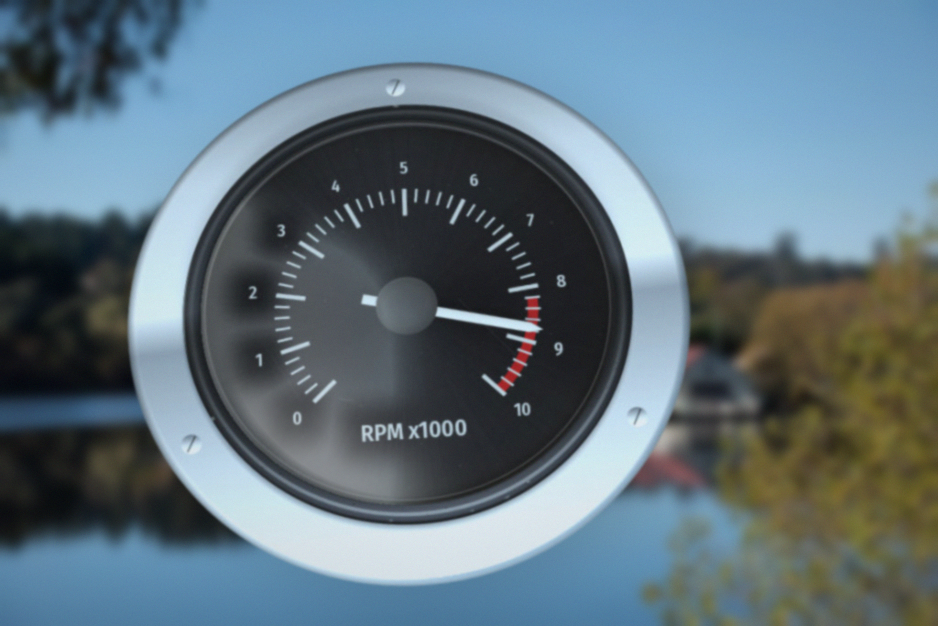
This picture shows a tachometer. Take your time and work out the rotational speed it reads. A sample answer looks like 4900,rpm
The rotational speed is 8800,rpm
